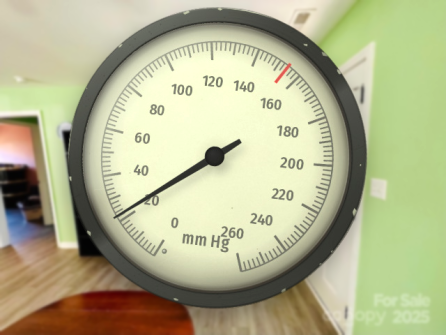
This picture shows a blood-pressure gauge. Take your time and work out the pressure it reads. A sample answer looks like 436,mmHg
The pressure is 22,mmHg
